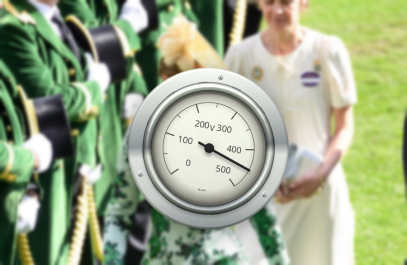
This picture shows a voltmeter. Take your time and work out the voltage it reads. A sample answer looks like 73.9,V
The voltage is 450,V
